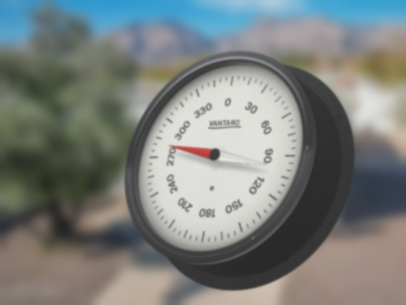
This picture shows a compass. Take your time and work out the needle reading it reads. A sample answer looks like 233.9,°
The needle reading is 280,°
